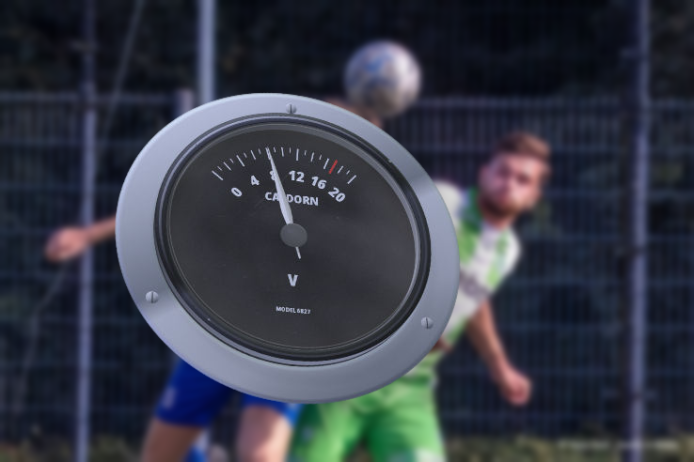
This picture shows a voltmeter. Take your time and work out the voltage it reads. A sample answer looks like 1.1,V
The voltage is 8,V
